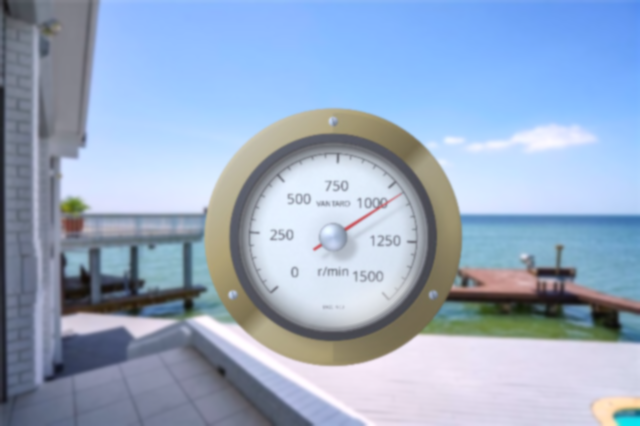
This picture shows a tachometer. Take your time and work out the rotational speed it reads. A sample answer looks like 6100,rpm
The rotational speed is 1050,rpm
